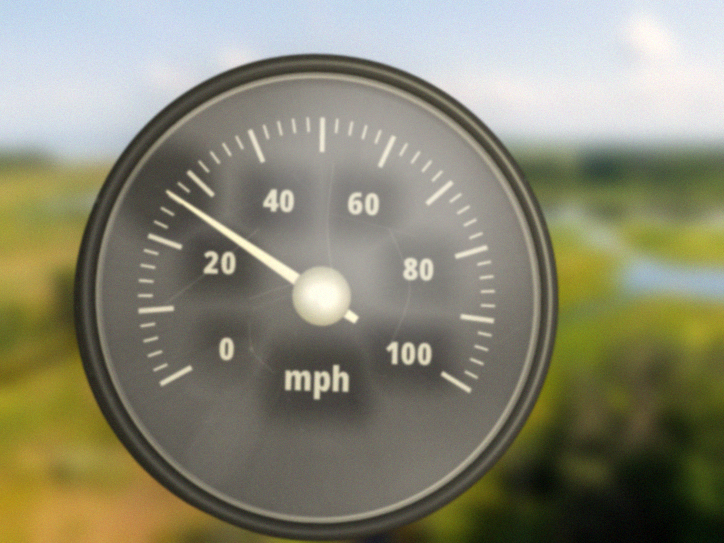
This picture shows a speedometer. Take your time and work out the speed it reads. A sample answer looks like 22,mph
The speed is 26,mph
